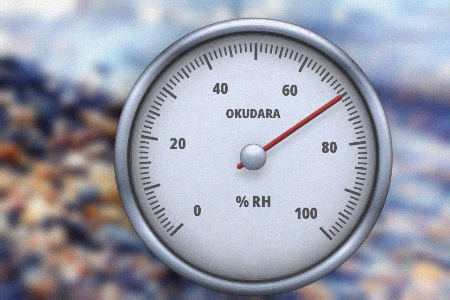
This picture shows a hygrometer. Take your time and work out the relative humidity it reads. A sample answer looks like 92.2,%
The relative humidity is 70,%
